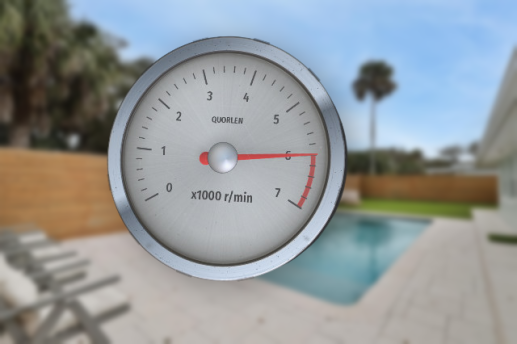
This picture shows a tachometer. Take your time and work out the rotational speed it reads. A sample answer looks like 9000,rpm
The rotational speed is 6000,rpm
